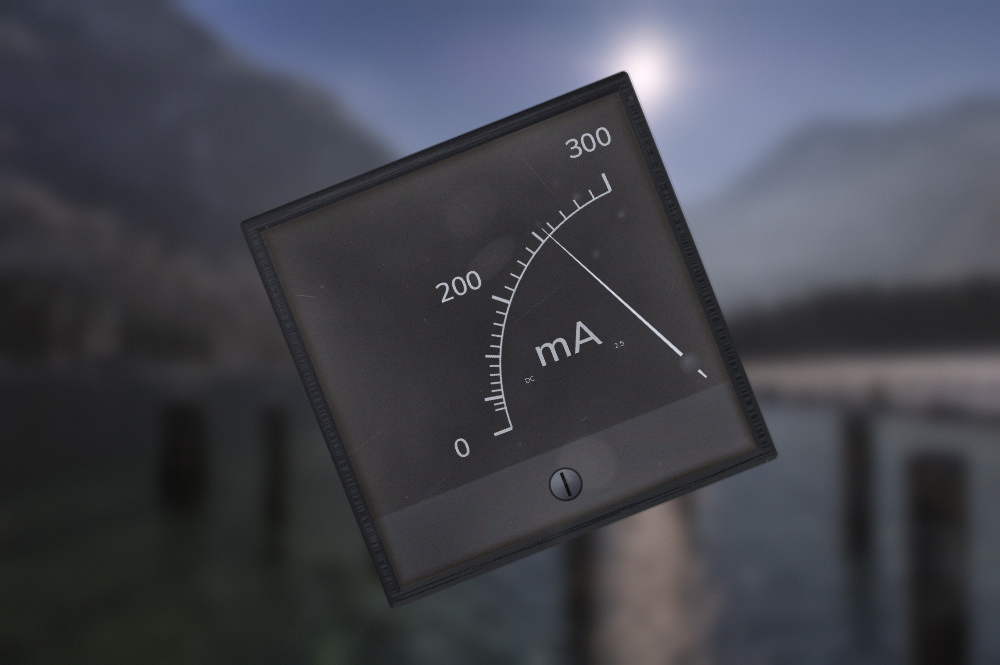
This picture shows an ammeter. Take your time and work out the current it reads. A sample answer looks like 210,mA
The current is 255,mA
